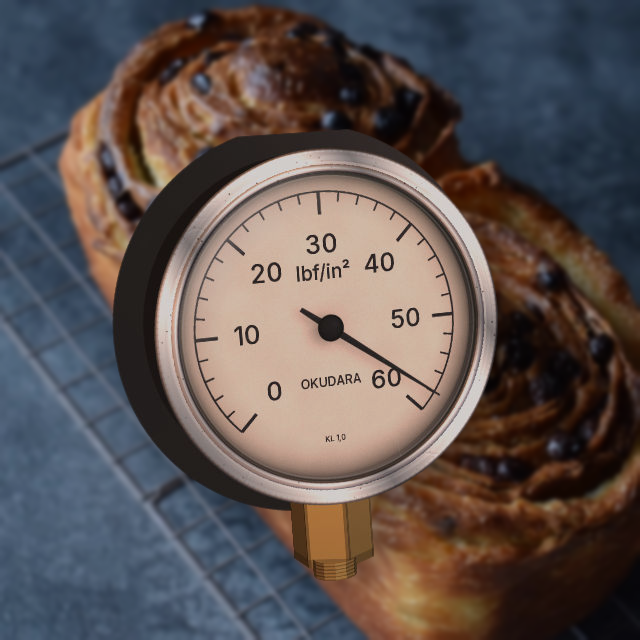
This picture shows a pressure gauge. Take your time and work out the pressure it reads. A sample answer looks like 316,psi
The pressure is 58,psi
